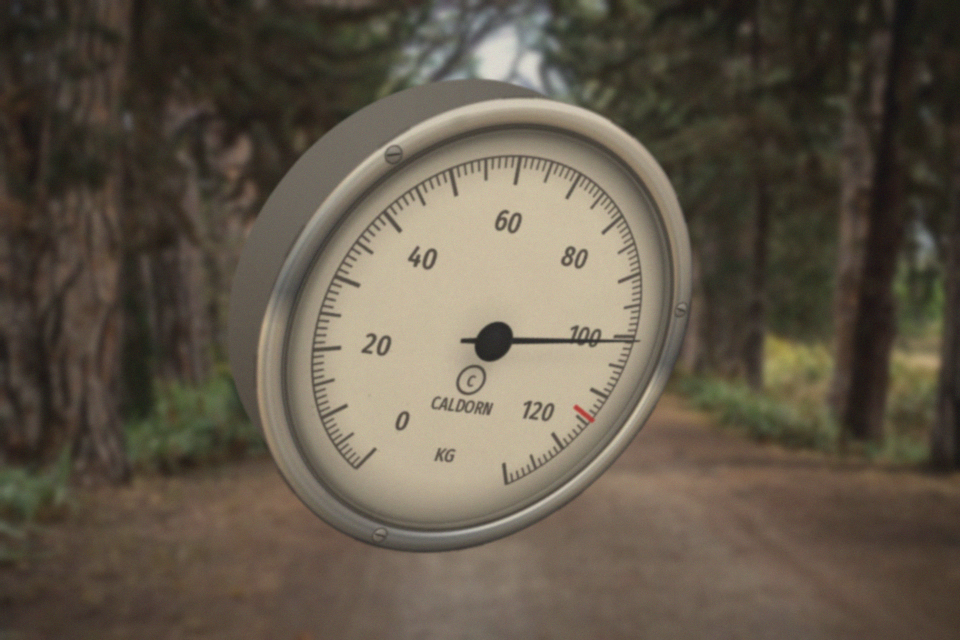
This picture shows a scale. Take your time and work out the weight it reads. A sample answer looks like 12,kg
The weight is 100,kg
